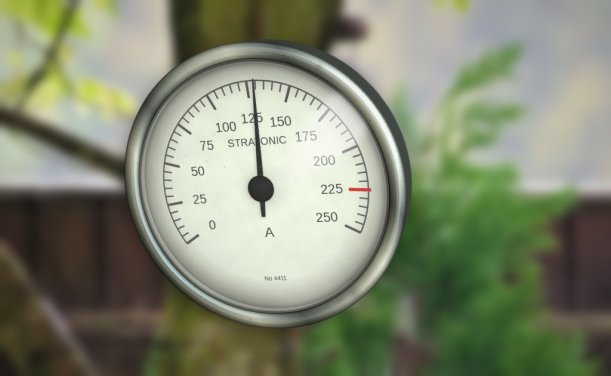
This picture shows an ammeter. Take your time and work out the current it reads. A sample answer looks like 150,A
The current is 130,A
